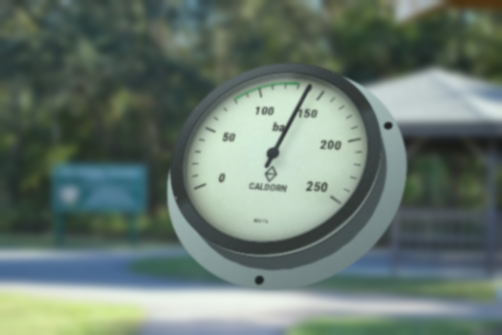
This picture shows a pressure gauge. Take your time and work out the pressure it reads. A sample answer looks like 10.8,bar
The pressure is 140,bar
